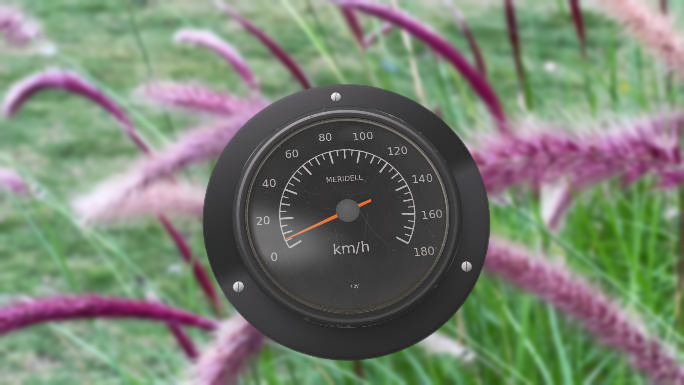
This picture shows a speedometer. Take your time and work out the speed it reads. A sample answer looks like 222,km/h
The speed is 5,km/h
